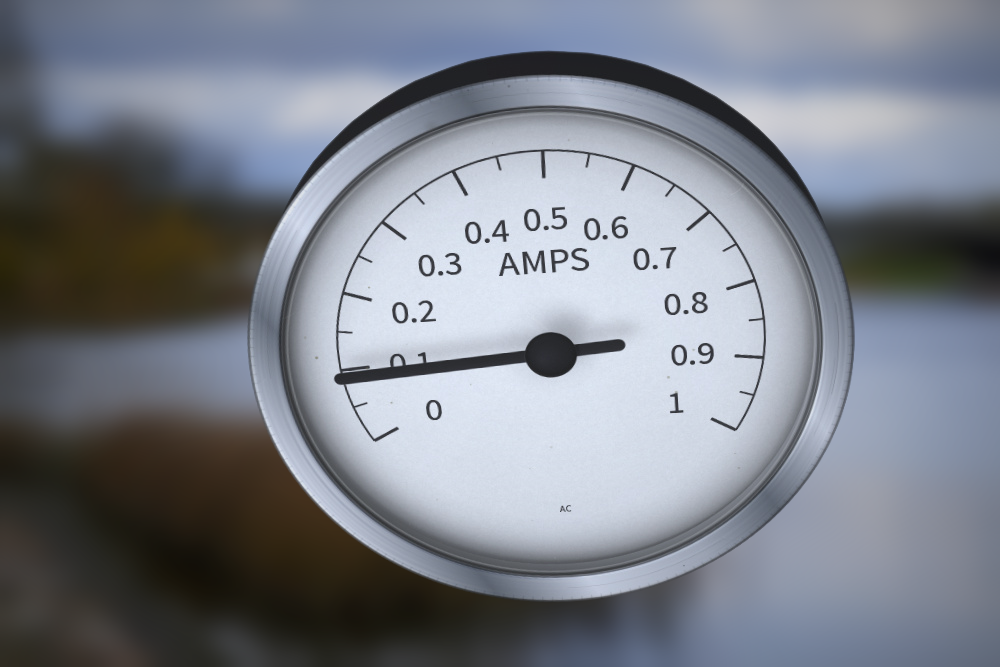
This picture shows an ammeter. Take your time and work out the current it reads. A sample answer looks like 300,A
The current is 0.1,A
